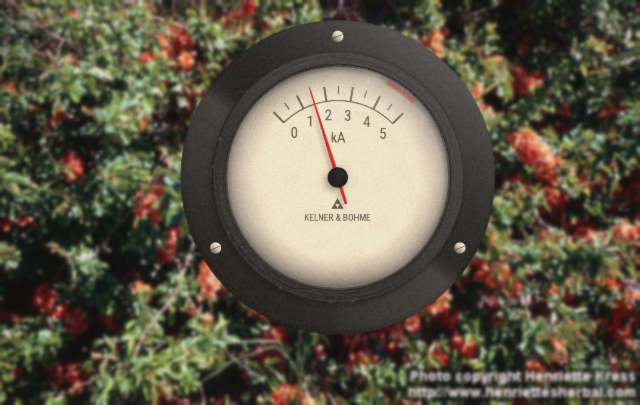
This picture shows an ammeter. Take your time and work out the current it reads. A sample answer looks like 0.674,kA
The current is 1.5,kA
